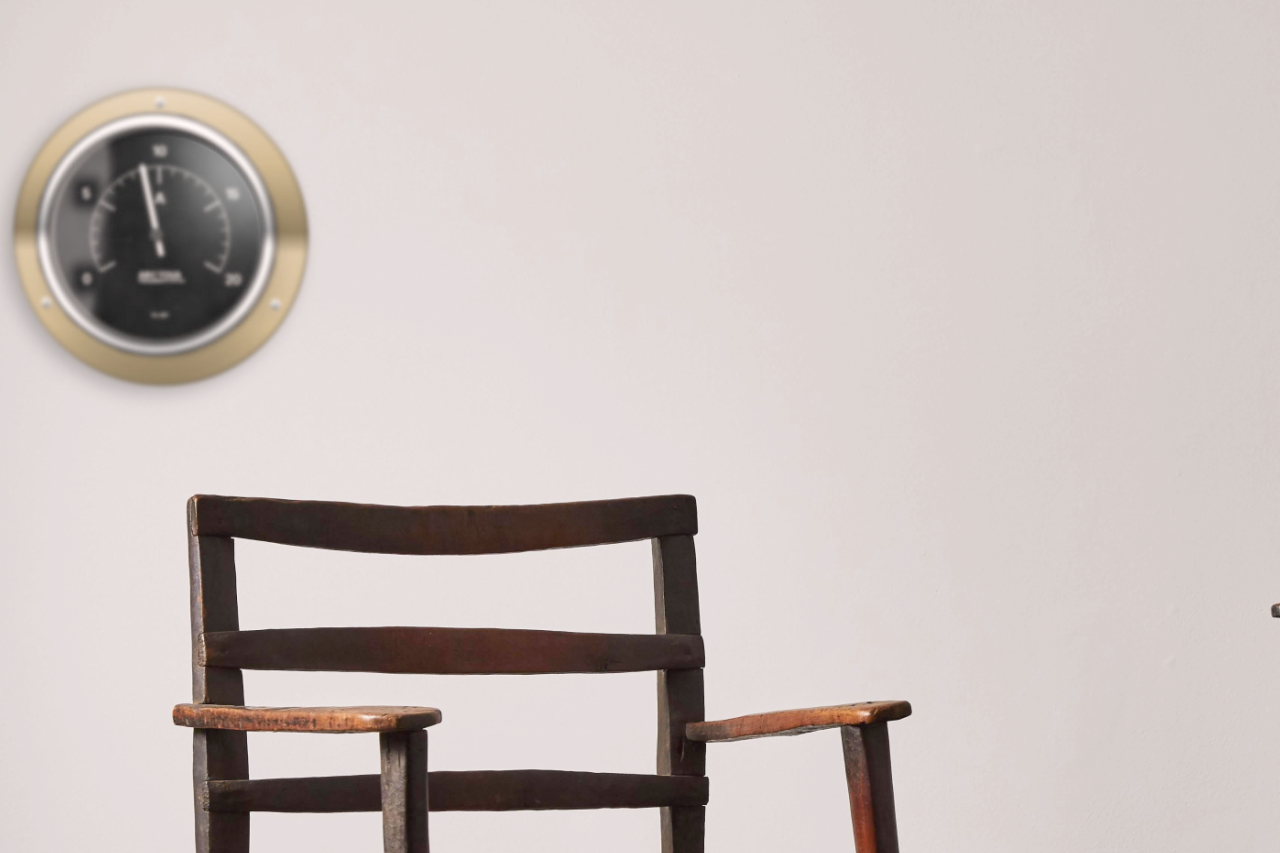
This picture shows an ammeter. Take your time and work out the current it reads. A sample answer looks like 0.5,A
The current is 9,A
